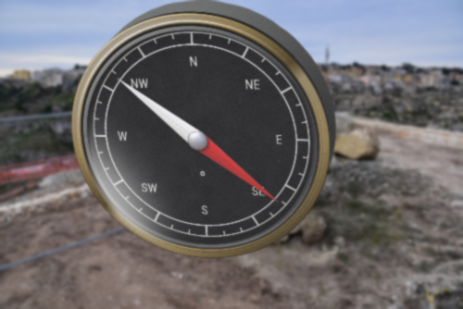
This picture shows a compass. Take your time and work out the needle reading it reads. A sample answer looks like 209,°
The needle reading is 130,°
